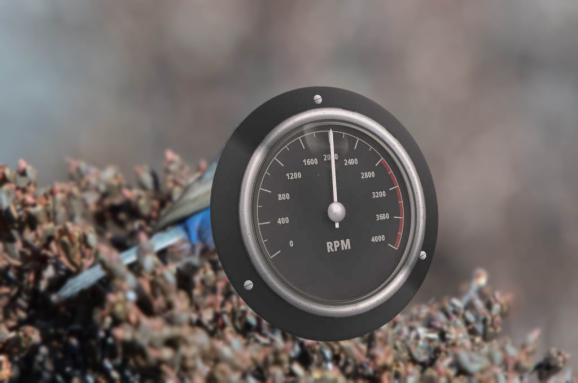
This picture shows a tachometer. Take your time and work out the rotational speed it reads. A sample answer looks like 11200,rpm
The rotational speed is 2000,rpm
